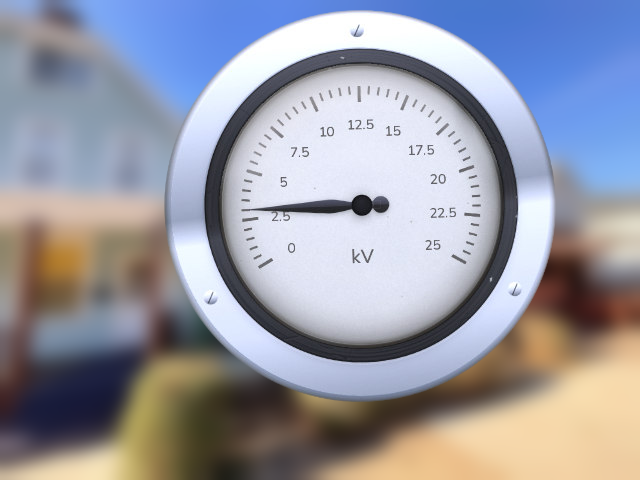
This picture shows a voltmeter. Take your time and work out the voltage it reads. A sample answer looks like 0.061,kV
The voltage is 3,kV
